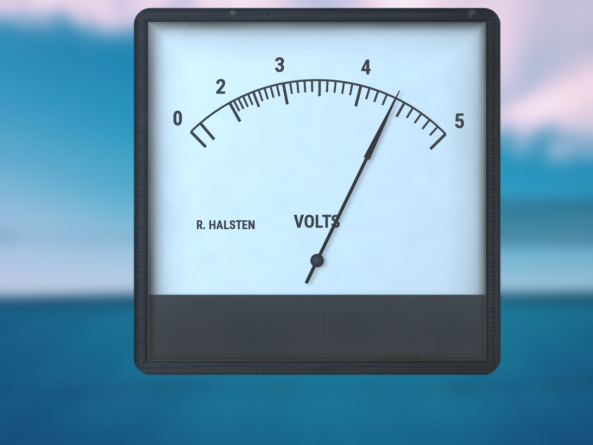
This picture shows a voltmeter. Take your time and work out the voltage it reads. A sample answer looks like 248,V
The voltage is 4.4,V
